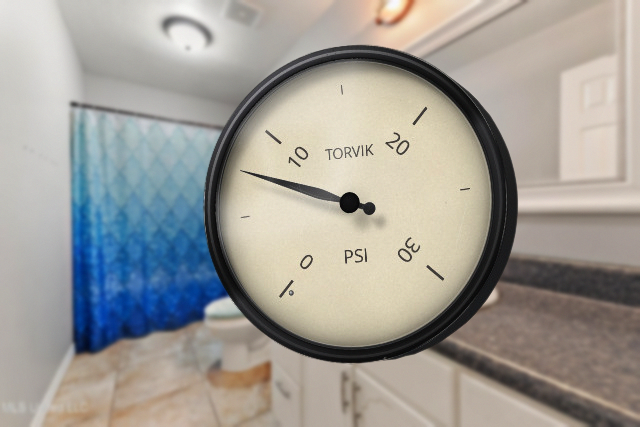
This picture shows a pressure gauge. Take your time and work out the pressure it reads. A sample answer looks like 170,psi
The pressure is 7.5,psi
